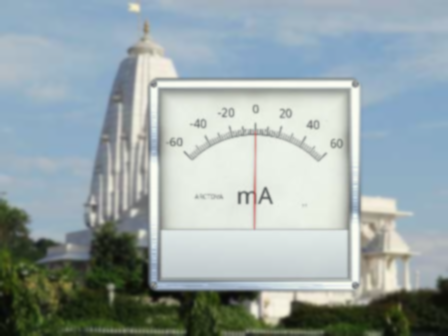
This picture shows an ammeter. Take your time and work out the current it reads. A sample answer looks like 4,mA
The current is 0,mA
